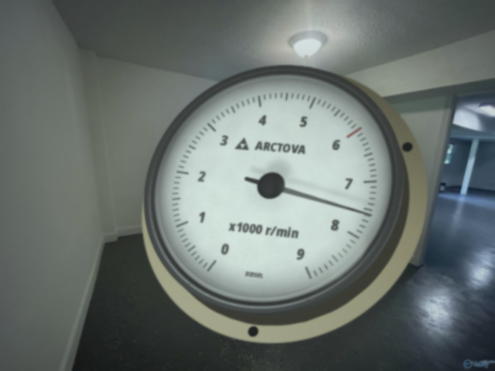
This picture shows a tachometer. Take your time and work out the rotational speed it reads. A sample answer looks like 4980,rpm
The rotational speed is 7600,rpm
